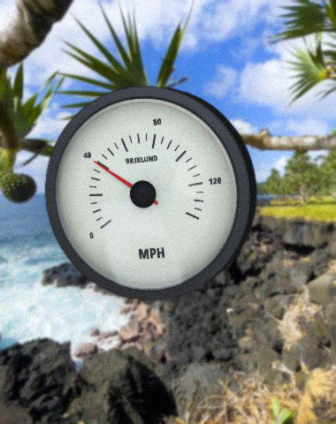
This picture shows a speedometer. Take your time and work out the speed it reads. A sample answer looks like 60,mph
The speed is 40,mph
